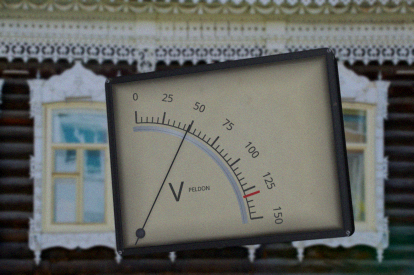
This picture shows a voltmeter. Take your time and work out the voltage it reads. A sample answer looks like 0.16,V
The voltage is 50,V
